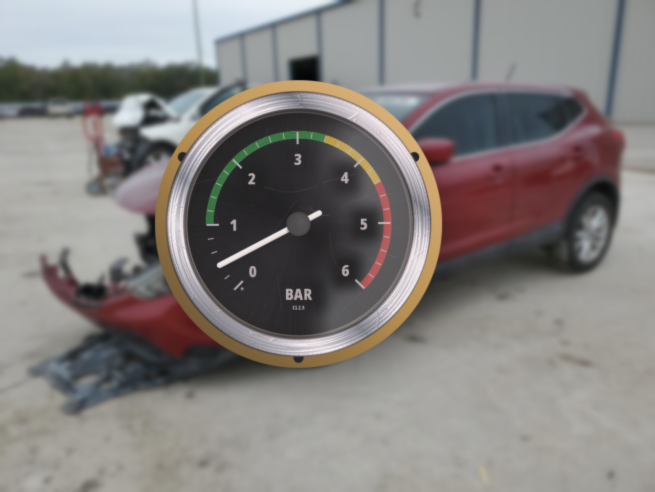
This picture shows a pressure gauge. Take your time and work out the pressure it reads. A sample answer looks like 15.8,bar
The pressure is 0.4,bar
